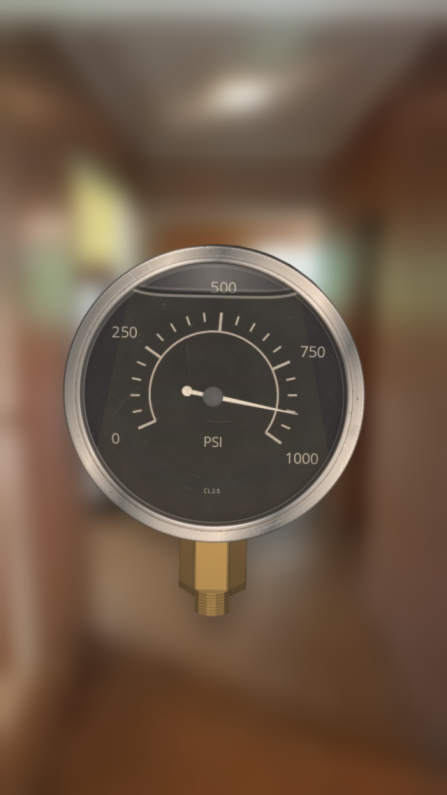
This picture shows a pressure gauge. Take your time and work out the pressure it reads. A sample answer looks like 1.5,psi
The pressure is 900,psi
